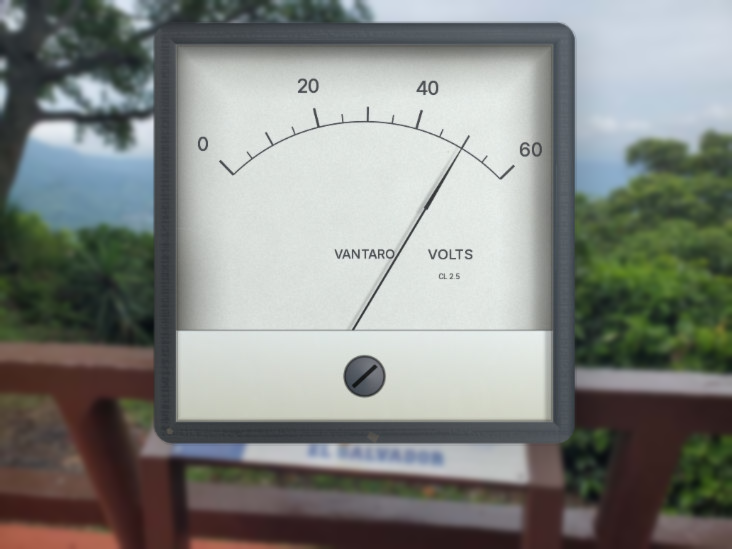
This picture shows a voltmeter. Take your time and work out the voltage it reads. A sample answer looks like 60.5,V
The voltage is 50,V
